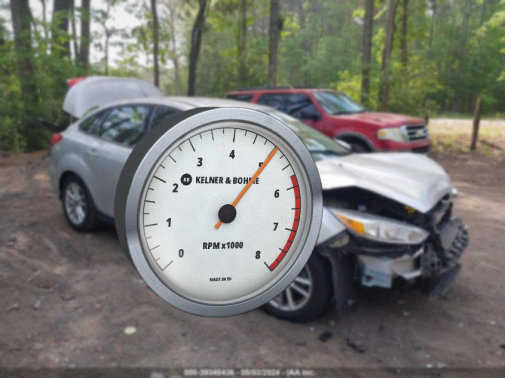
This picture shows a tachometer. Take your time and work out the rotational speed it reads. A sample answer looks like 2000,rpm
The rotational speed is 5000,rpm
